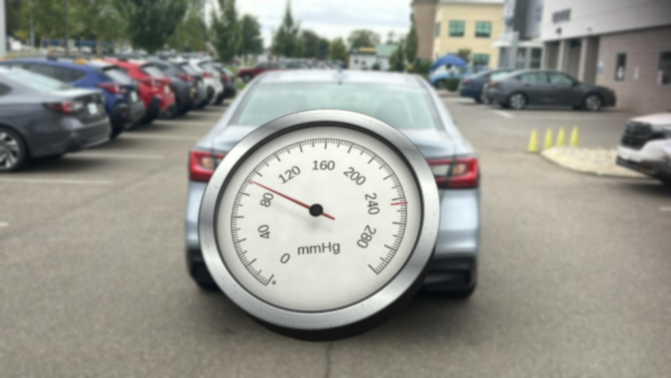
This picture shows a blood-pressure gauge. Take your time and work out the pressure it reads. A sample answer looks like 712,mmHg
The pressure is 90,mmHg
